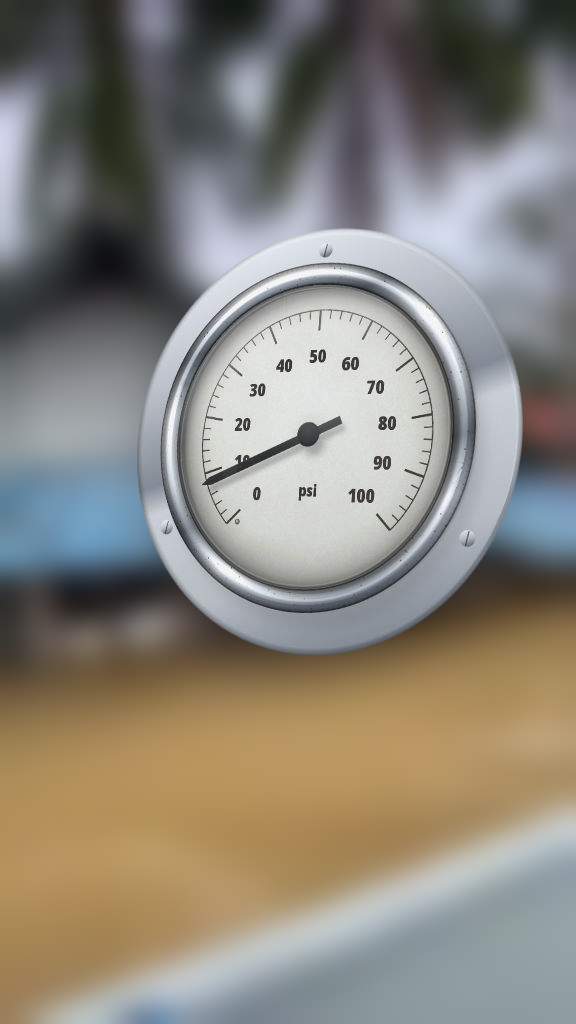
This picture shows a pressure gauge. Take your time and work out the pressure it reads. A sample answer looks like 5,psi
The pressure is 8,psi
